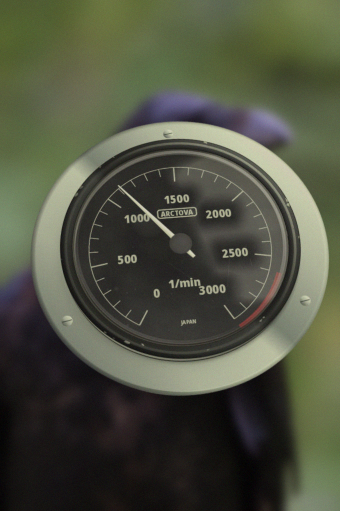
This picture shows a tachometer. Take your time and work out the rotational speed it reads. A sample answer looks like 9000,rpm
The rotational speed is 1100,rpm
